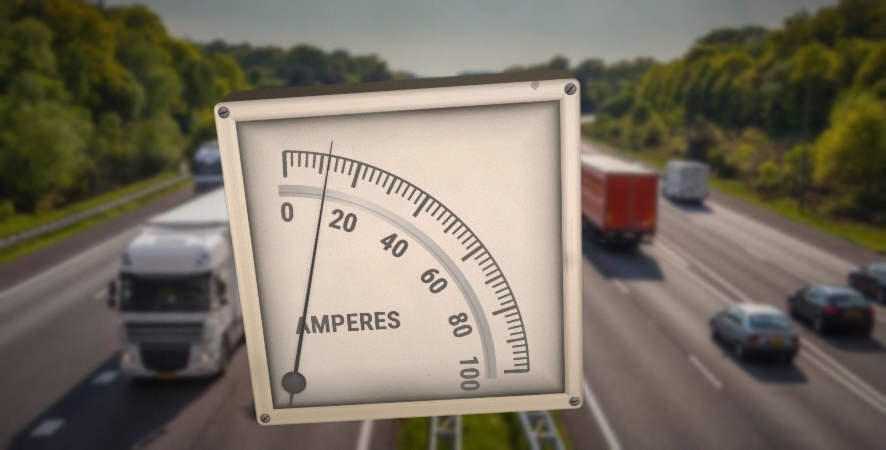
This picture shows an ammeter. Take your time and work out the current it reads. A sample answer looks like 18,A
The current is 12,A
